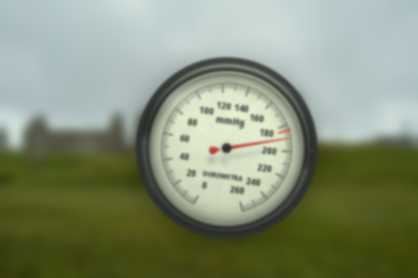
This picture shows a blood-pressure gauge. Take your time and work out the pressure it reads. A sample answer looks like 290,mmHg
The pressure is 190,mmHg
